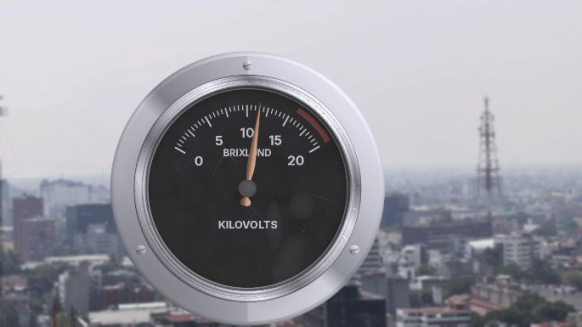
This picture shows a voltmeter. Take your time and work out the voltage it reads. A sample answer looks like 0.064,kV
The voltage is 11.5,kV
